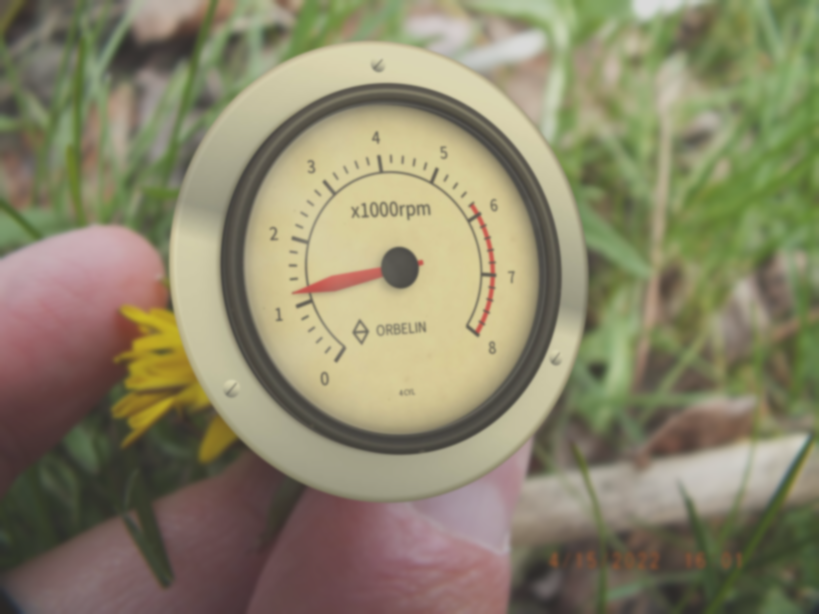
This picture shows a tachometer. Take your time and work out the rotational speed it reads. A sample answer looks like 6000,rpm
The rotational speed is 1200,rpm
